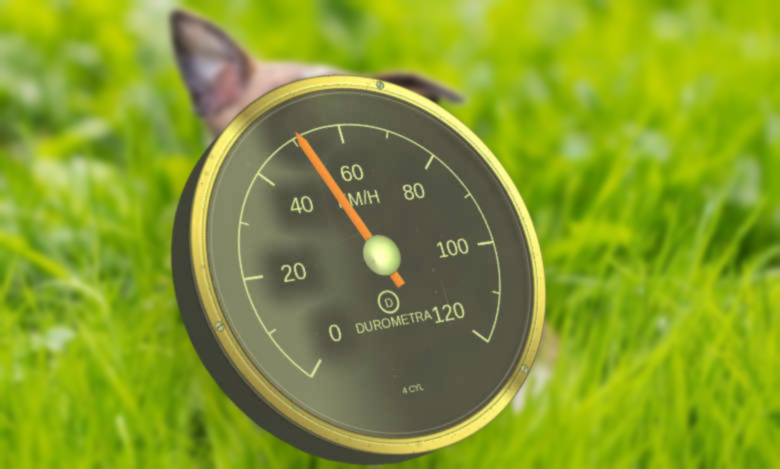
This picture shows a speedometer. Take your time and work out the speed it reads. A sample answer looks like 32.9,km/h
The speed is 50,km/h
